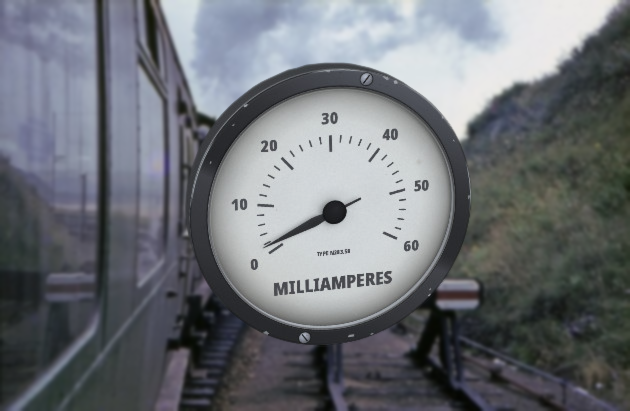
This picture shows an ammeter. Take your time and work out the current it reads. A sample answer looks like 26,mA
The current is 2,mA
